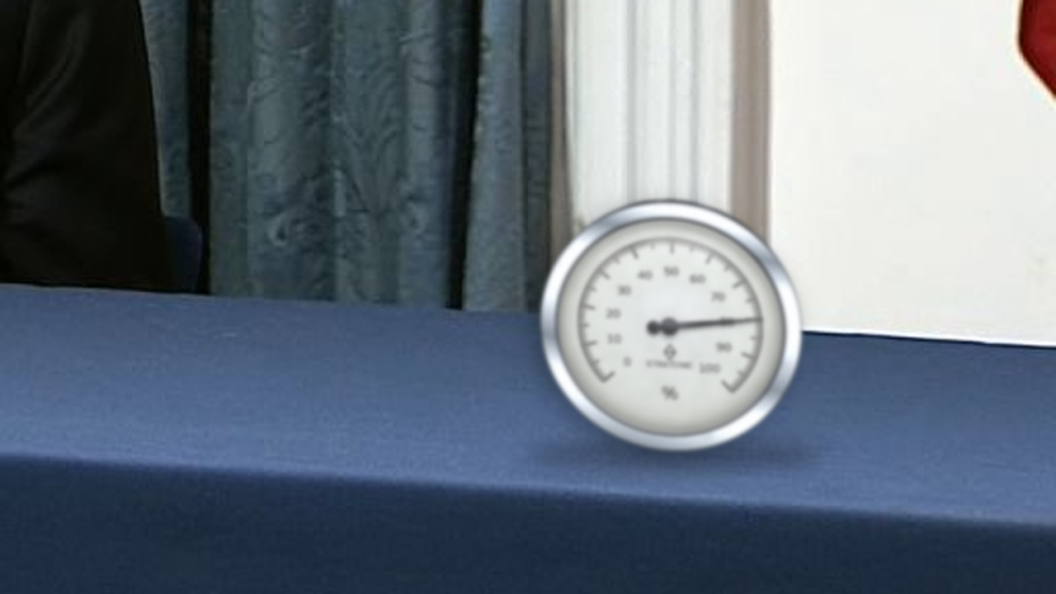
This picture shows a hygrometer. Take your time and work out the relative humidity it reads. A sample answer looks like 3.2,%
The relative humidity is 80,%
